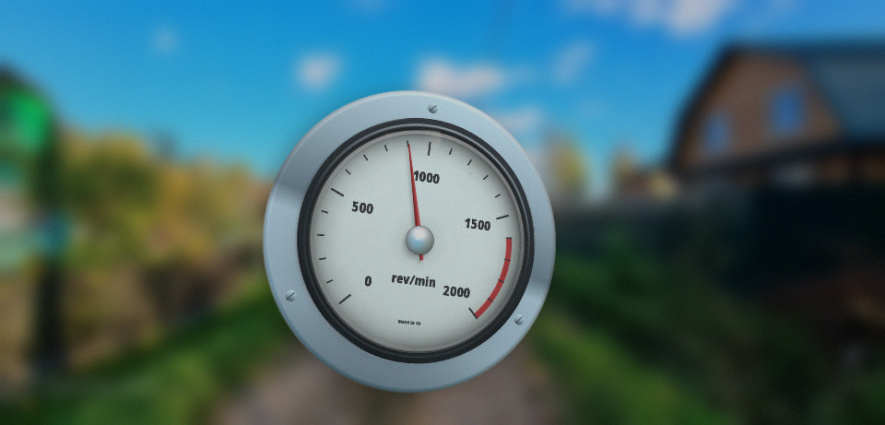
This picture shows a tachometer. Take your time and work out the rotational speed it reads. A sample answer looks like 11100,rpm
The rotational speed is 900,rpm
